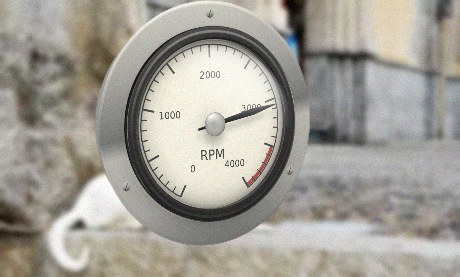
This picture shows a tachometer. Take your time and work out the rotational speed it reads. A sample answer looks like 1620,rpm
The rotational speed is 3050,rpm
